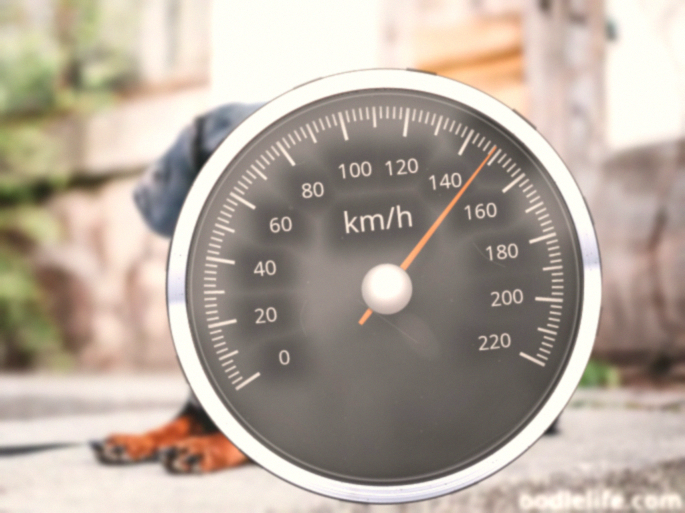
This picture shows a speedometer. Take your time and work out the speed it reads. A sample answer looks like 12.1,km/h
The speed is 148,km/h
